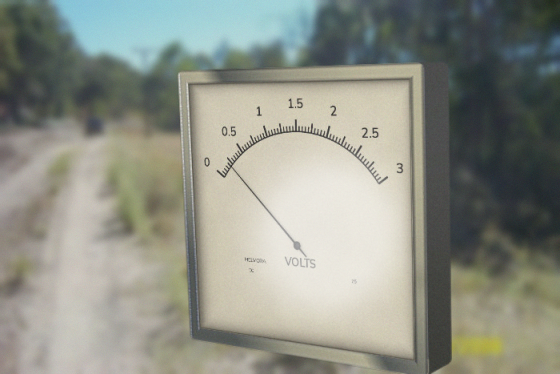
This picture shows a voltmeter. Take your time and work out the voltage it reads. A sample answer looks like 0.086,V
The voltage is 0.25,V
